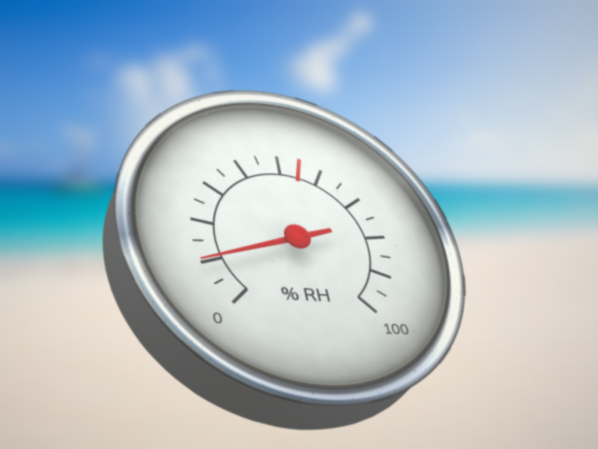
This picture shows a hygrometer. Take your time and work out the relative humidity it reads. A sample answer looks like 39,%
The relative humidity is 10,%
